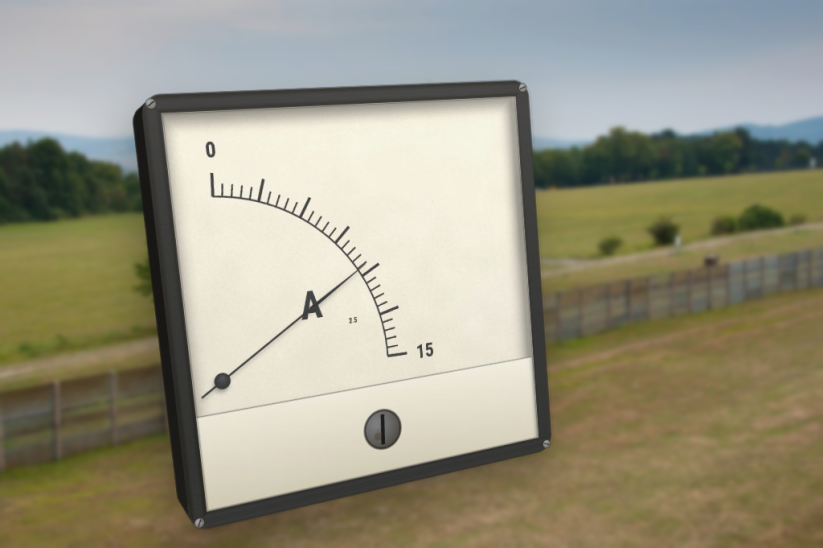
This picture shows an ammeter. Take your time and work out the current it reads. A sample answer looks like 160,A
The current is 9.5,A
